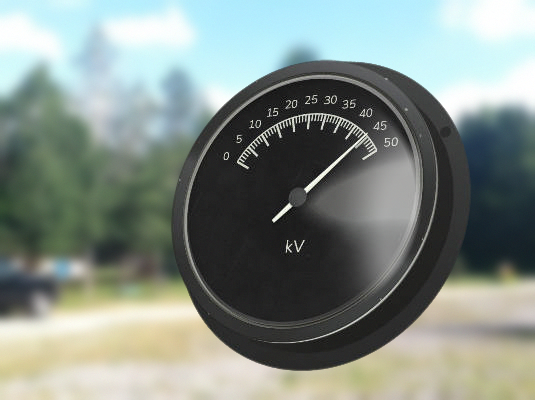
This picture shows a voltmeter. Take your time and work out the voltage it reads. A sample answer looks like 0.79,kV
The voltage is 45,kV
